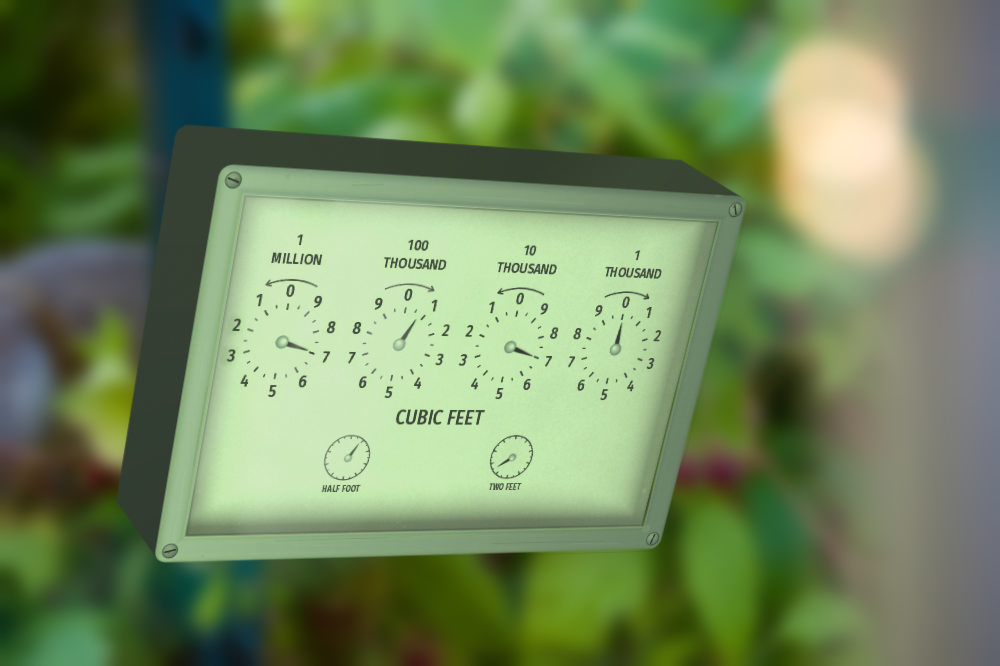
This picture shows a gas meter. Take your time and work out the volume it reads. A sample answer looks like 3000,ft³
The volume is 707000,ft³
